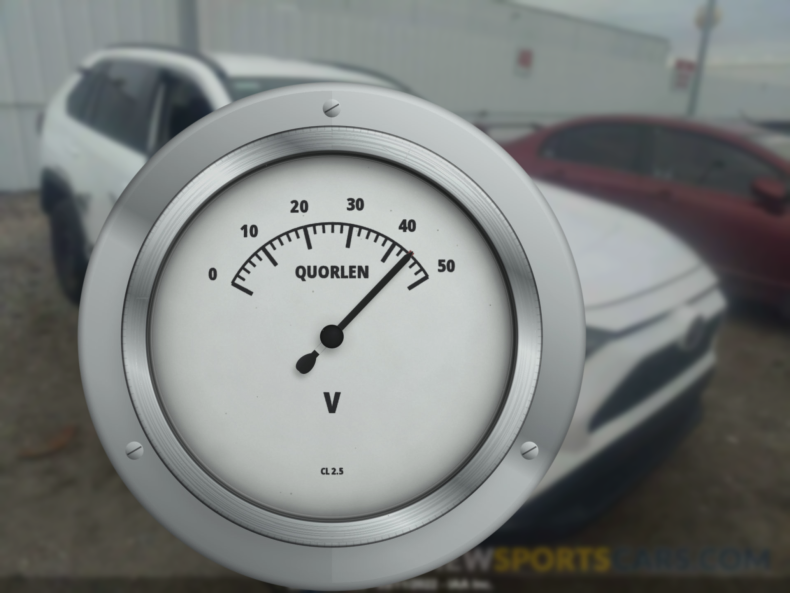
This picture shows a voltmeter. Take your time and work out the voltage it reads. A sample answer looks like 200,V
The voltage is 44,V
